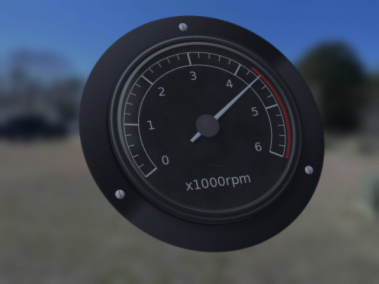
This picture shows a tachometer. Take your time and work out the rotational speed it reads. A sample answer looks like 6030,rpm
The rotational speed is 4400,rpm
